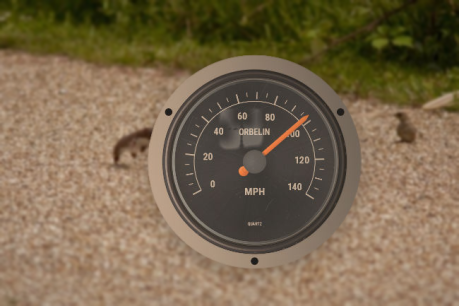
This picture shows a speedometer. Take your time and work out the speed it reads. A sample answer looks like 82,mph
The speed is 97.5,mph
